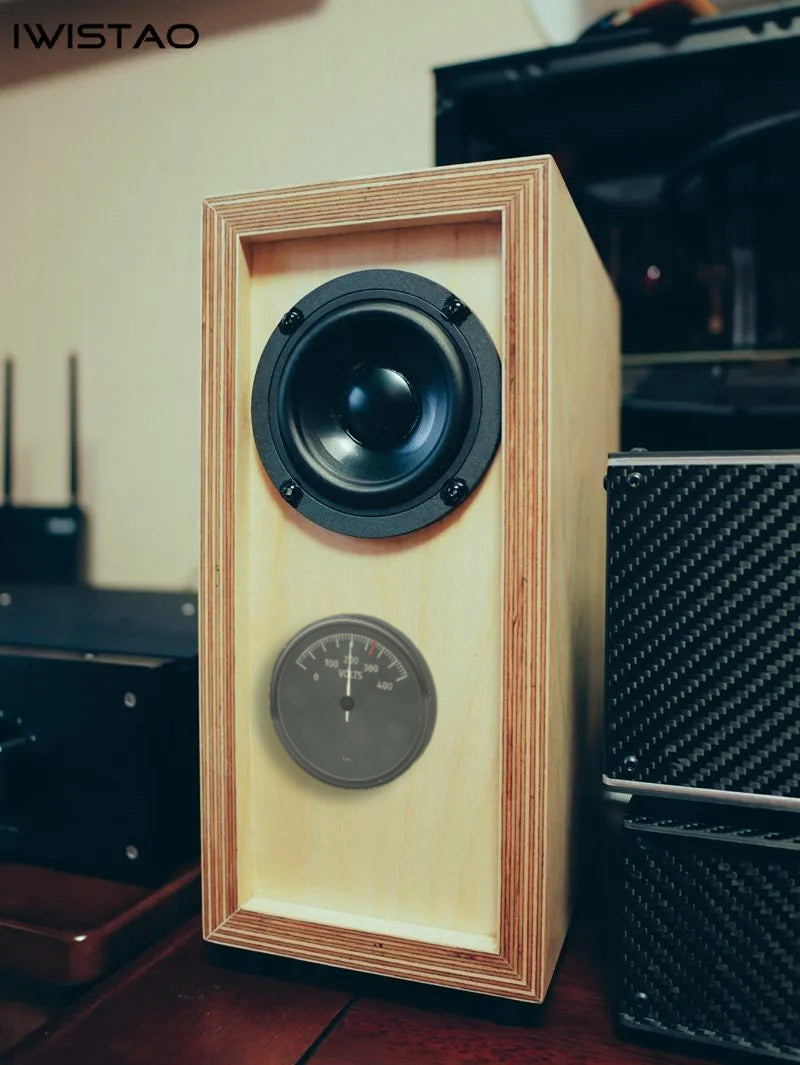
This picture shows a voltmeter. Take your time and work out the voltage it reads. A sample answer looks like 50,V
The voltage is 200,V
